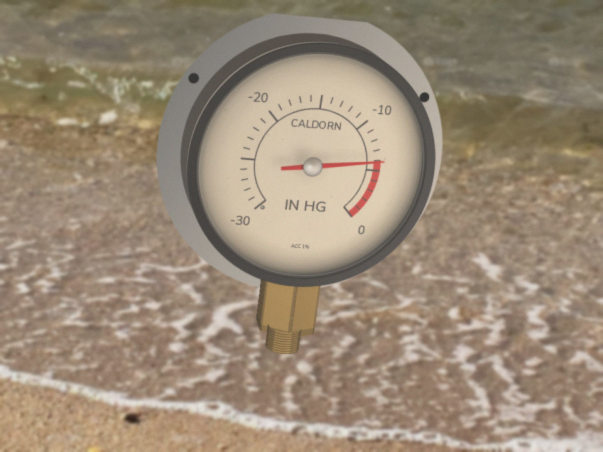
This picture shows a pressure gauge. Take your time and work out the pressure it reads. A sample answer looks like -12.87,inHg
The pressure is -6,inHg
